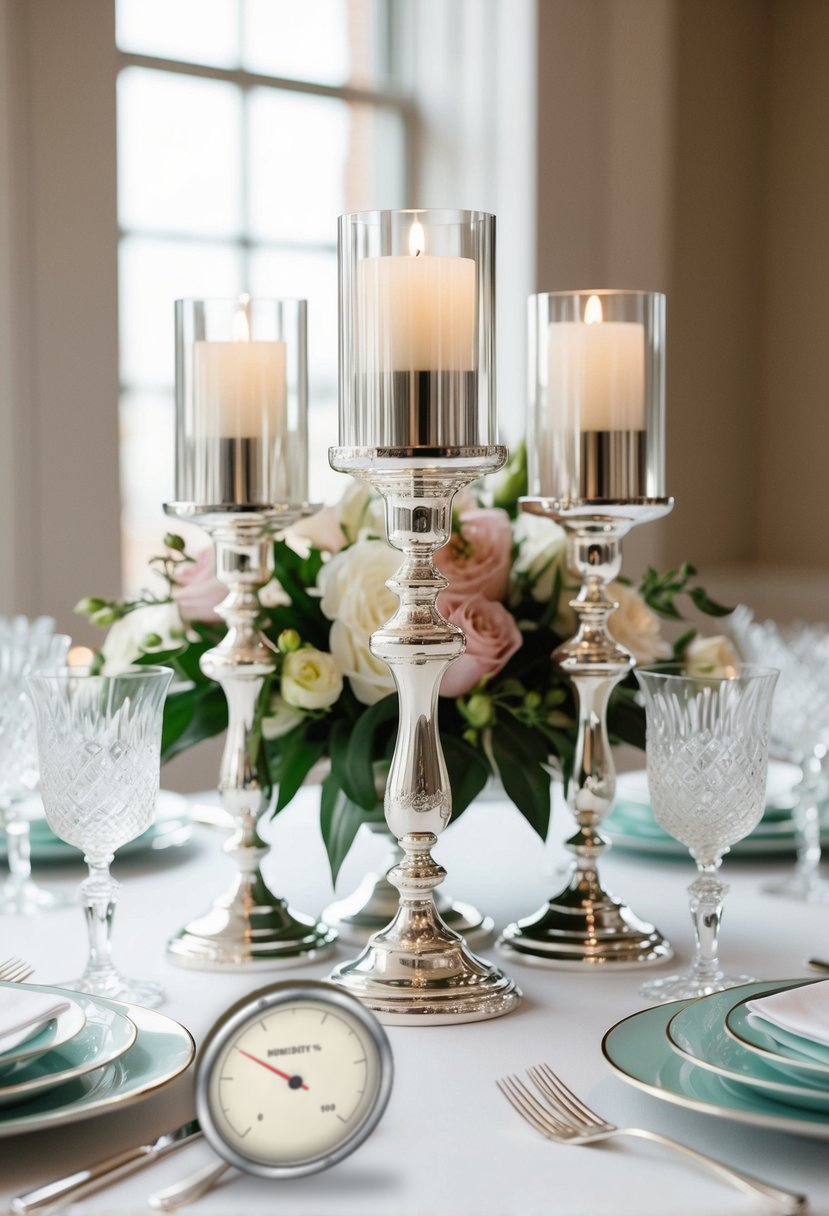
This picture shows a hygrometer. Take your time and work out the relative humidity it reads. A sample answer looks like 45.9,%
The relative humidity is 30,%
